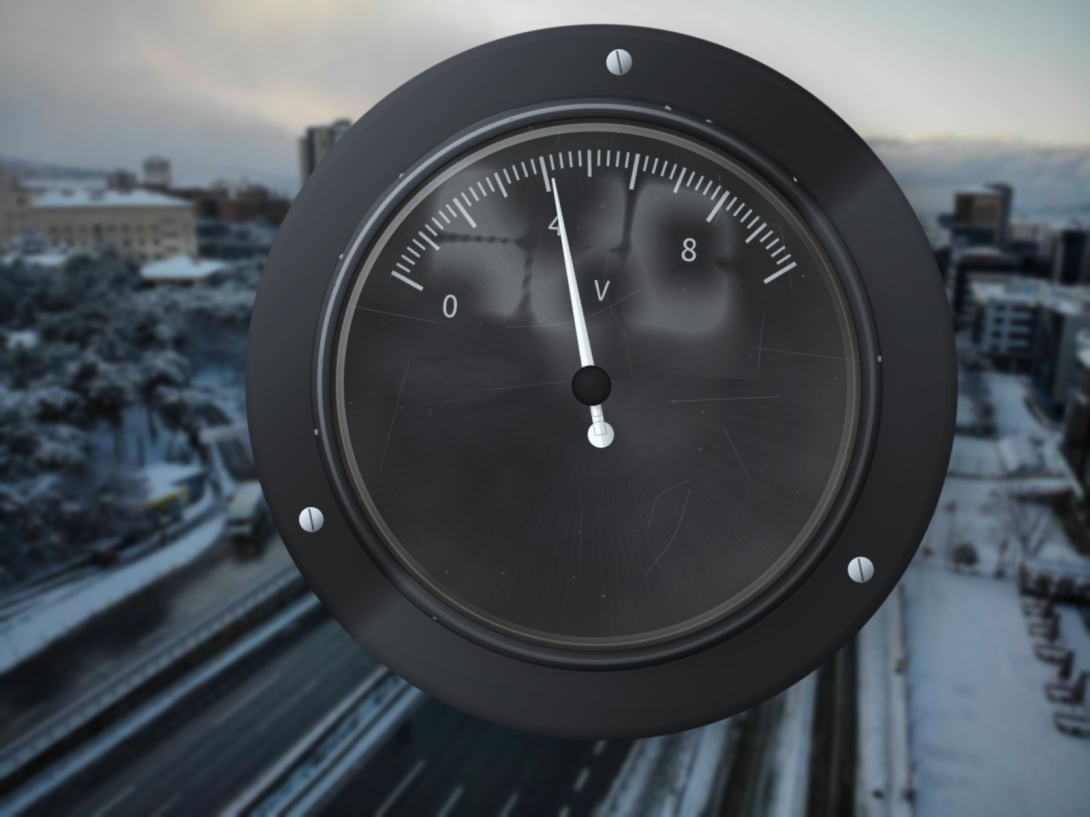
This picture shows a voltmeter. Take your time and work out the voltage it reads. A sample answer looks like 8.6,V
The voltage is 4.2,V
